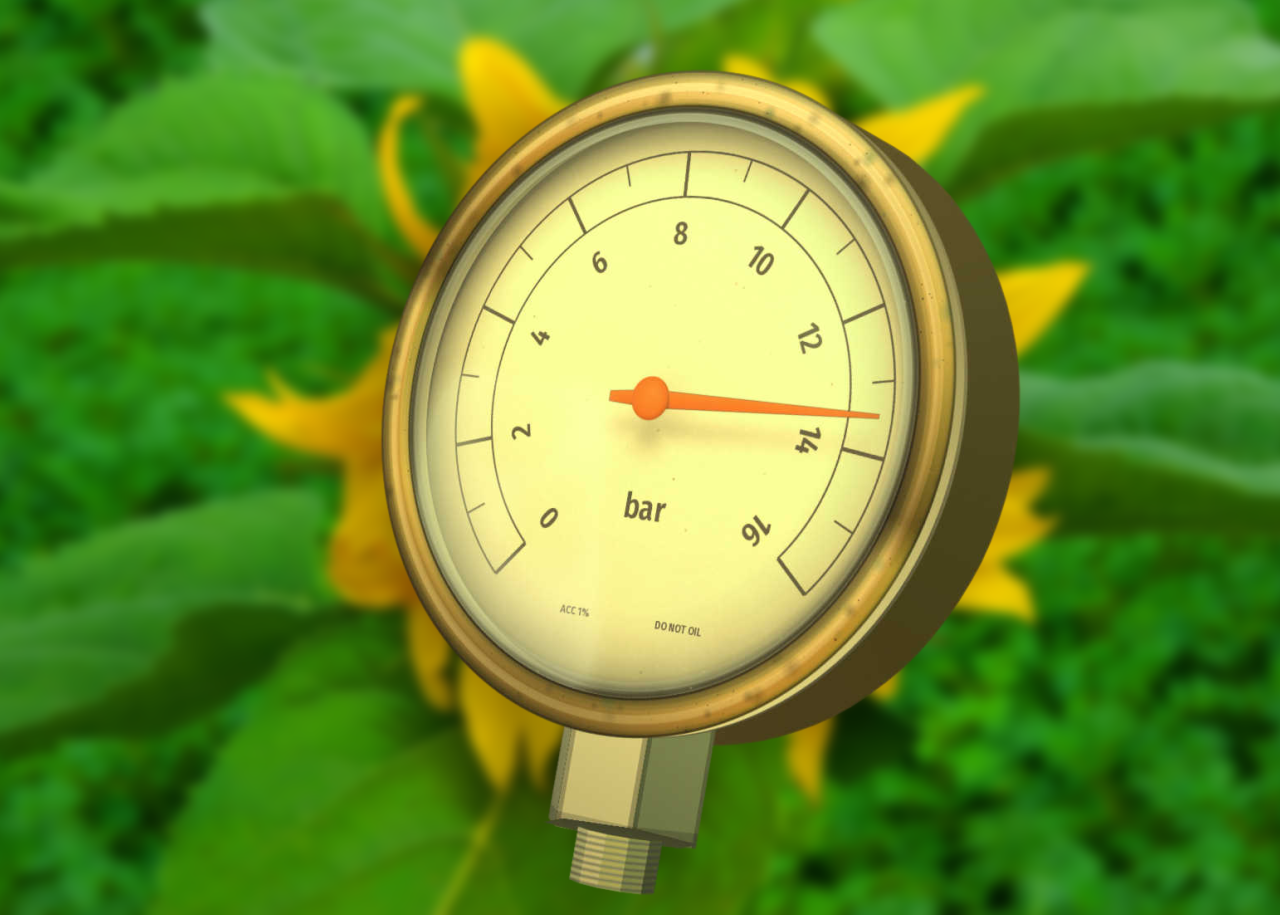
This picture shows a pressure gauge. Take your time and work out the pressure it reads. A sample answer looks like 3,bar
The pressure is 13.5,bar
